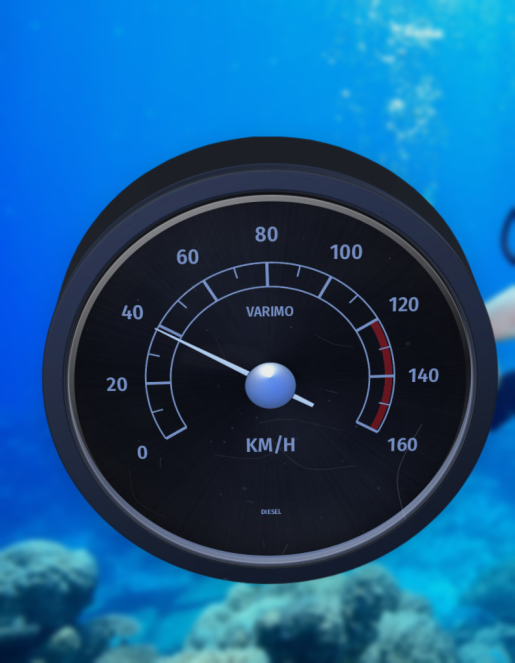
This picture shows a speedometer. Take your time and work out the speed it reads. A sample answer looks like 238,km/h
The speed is 40,km/h
